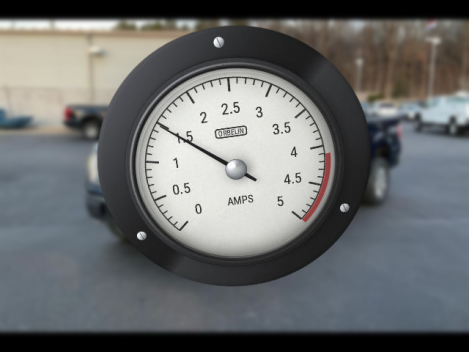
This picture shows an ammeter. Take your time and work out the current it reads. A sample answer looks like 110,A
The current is 1.5,A
